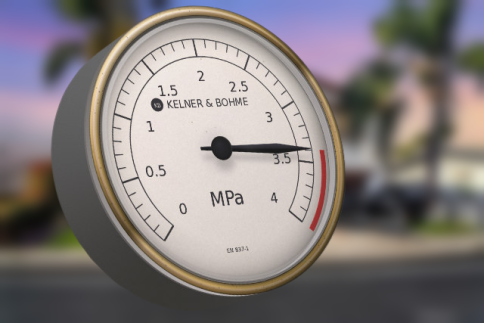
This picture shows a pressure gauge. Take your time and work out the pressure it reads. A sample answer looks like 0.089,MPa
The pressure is 3.4,MPa
